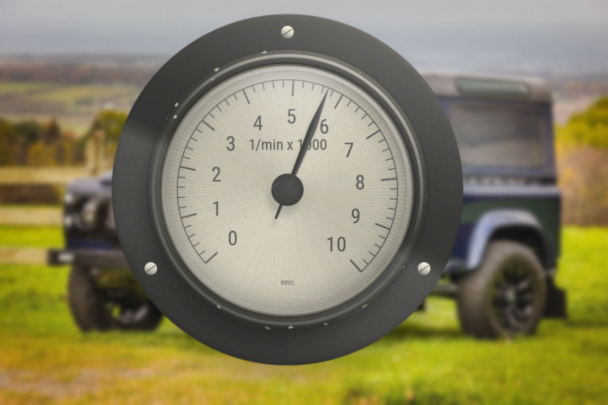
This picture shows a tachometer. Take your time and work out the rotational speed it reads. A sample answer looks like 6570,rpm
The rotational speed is 5700,rpm
